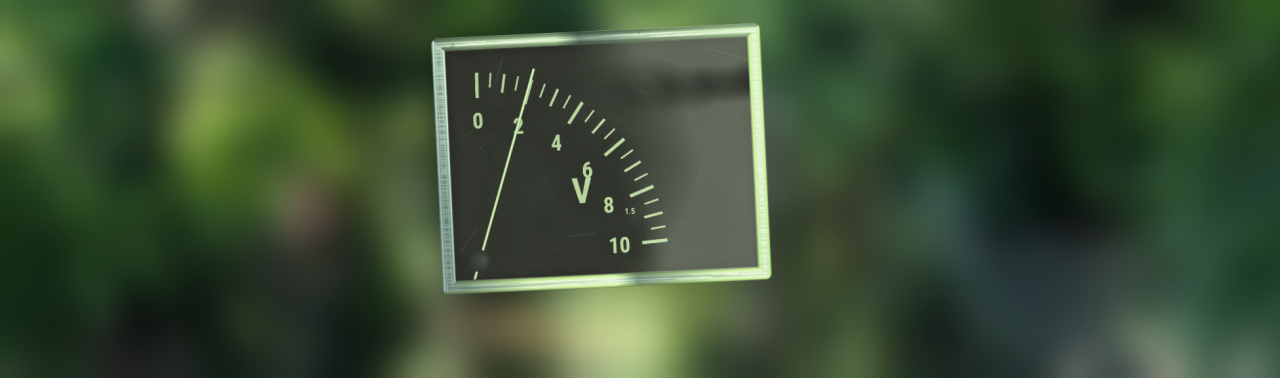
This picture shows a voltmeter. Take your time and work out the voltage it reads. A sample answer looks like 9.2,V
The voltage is 2,V
